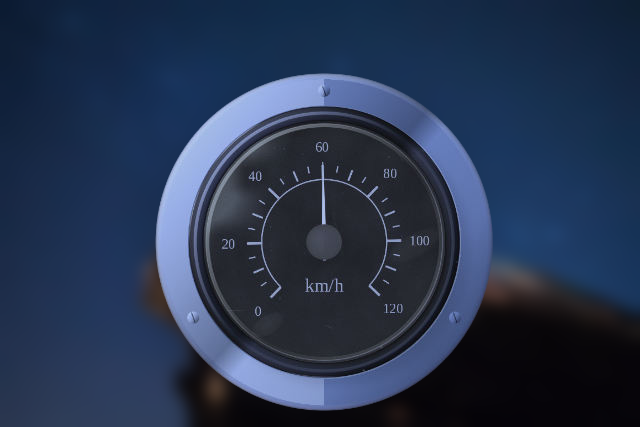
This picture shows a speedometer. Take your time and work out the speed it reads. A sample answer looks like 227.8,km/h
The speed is 60,km/h
